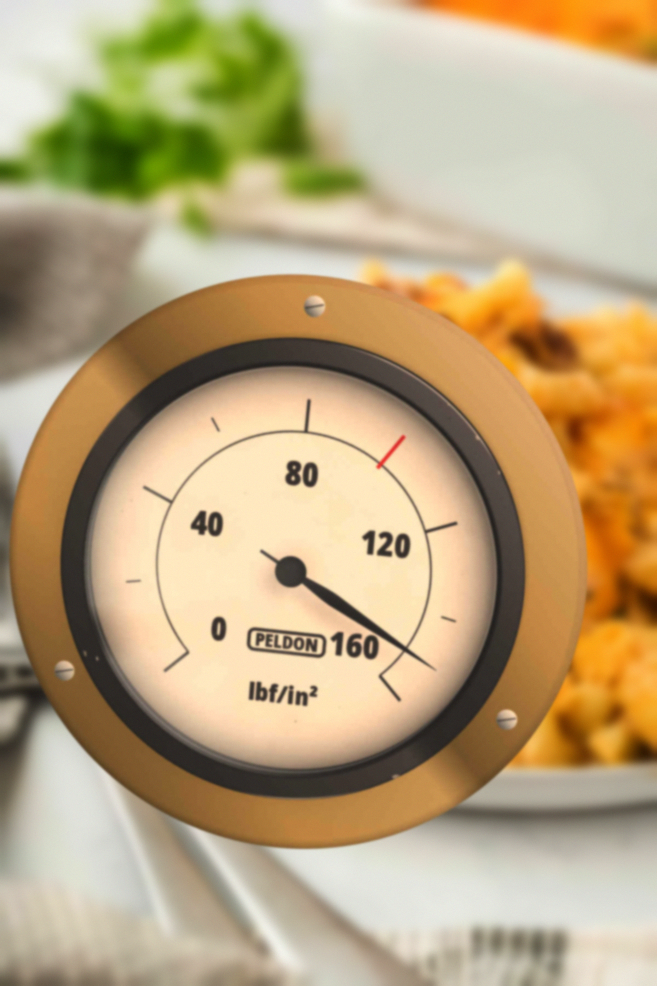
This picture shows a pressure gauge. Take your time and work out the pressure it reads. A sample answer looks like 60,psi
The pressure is 150,psi
